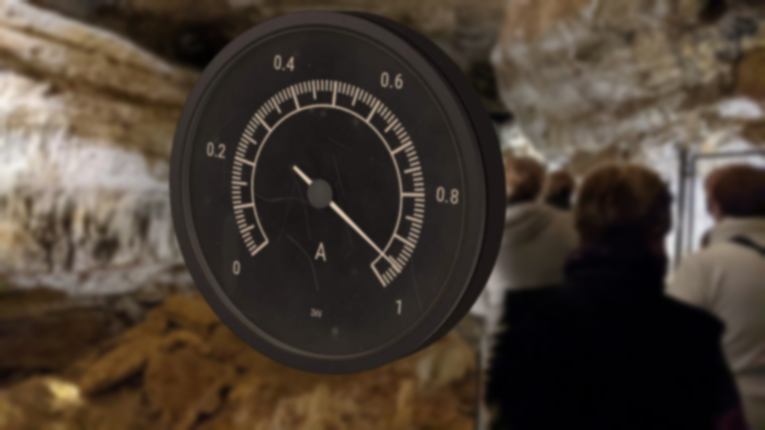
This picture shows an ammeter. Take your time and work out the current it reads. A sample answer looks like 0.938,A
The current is 0.95,A
